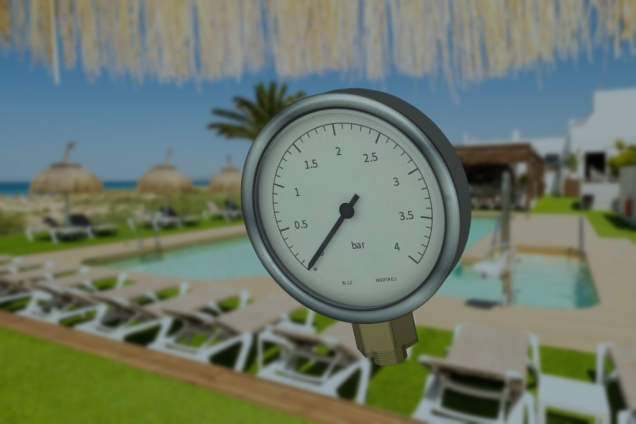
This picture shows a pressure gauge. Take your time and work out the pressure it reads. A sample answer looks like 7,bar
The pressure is 0,bar
